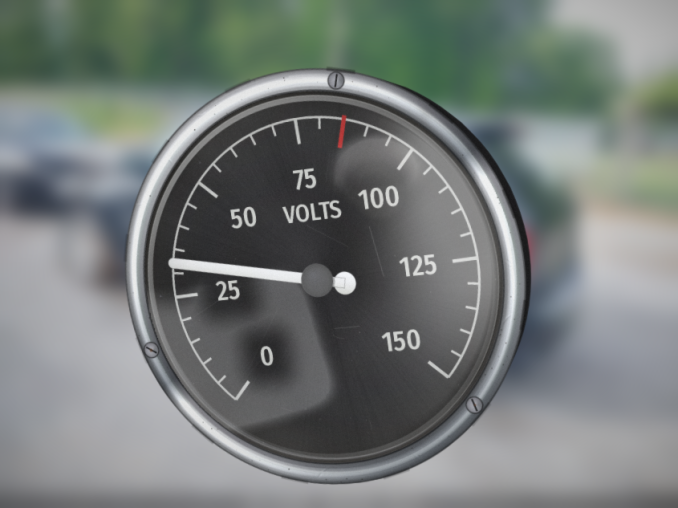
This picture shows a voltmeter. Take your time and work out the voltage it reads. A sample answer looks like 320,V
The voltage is 32.5,V
